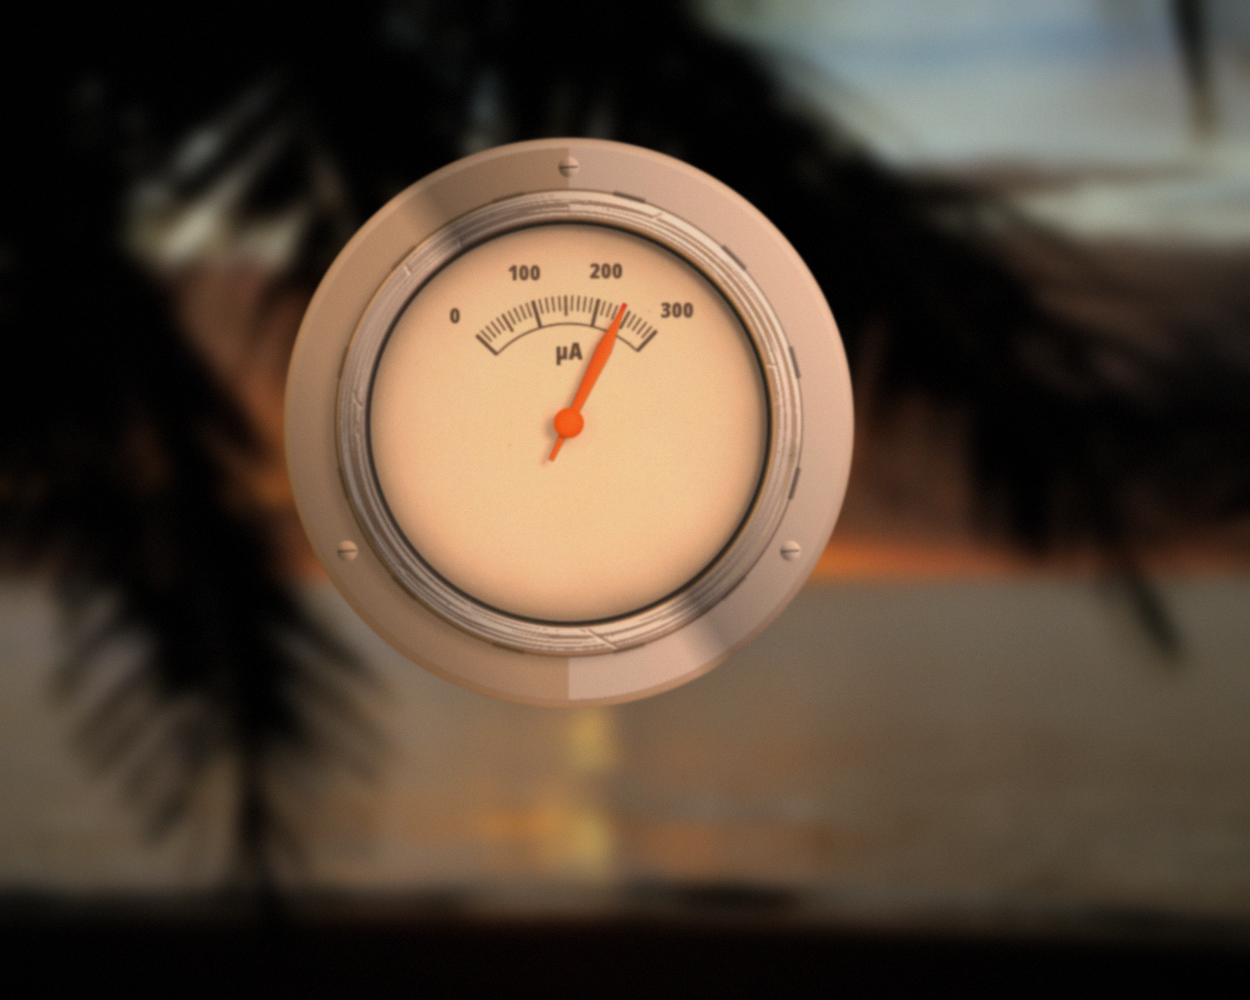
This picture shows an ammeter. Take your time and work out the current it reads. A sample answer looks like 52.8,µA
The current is 240,µA
